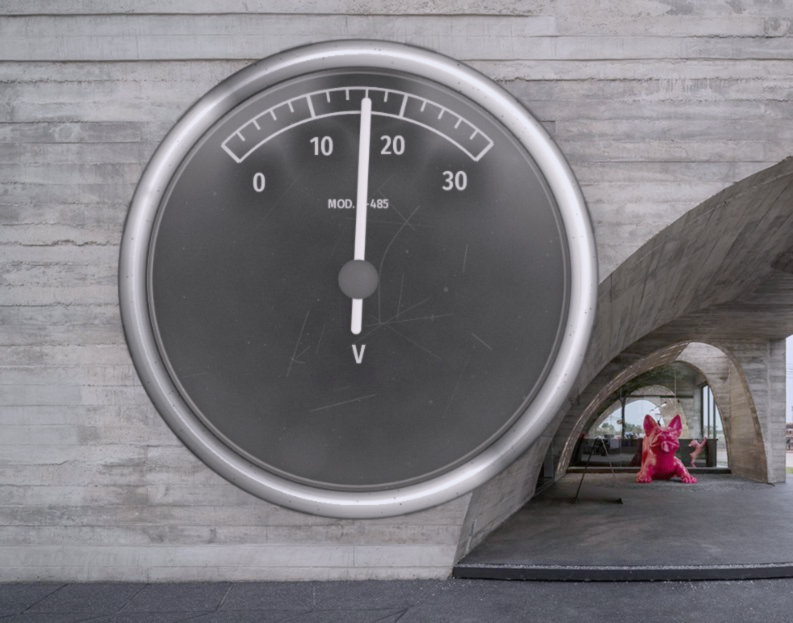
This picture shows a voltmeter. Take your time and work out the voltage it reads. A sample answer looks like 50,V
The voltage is 16,V
